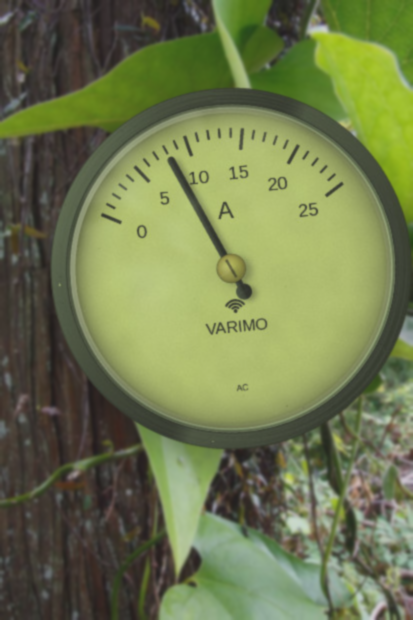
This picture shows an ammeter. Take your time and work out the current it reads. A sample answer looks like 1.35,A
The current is 8,A
